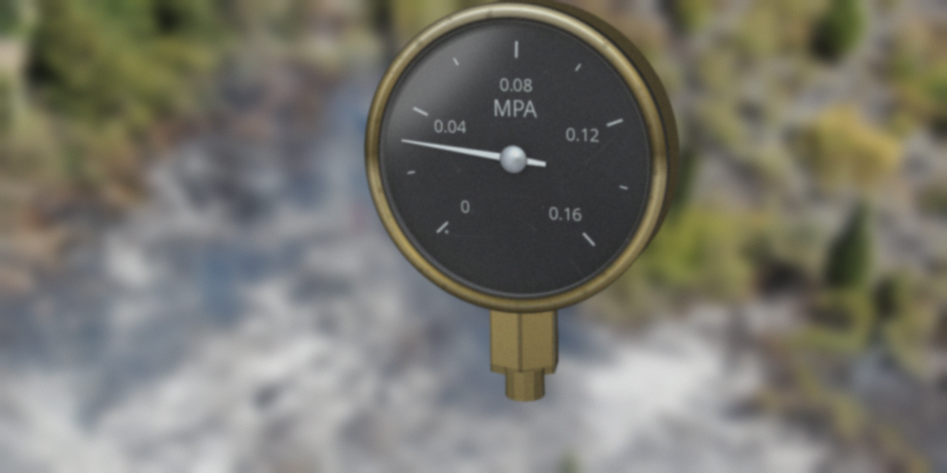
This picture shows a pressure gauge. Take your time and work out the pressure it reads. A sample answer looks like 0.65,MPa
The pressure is 0.03,MPa
